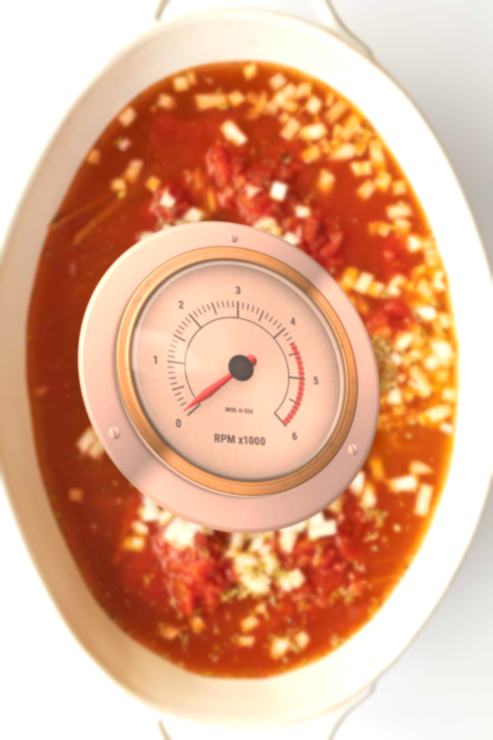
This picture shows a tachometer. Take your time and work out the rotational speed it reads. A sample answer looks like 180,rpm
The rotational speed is 100,rpm
